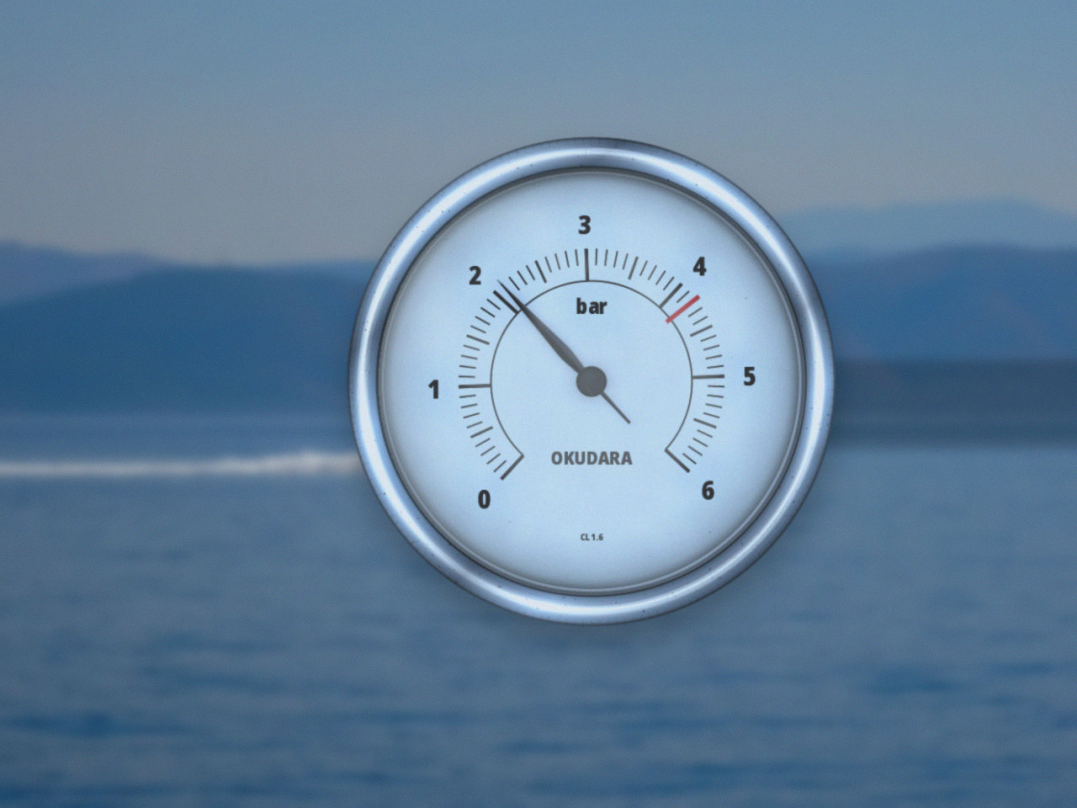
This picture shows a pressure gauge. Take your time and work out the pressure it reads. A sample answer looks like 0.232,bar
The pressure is 2.1,bar
